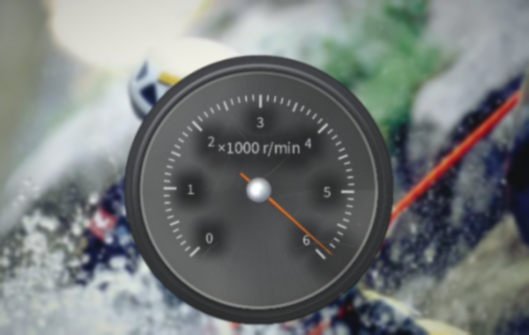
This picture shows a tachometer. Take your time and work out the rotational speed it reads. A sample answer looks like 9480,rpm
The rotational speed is 5900,rpm
